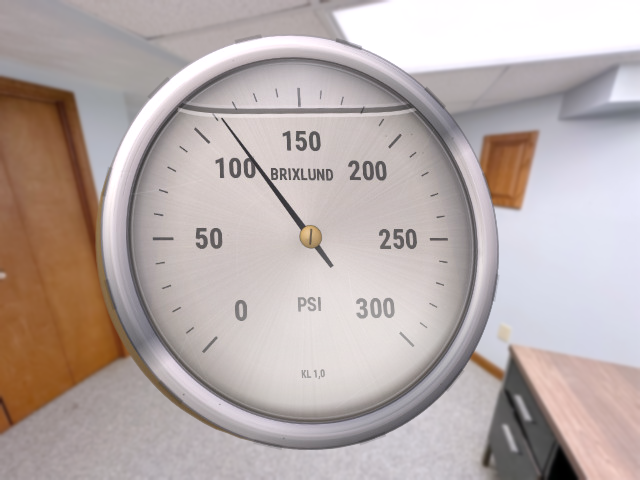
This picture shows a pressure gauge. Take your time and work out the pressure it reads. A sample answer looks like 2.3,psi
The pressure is 110,psi
